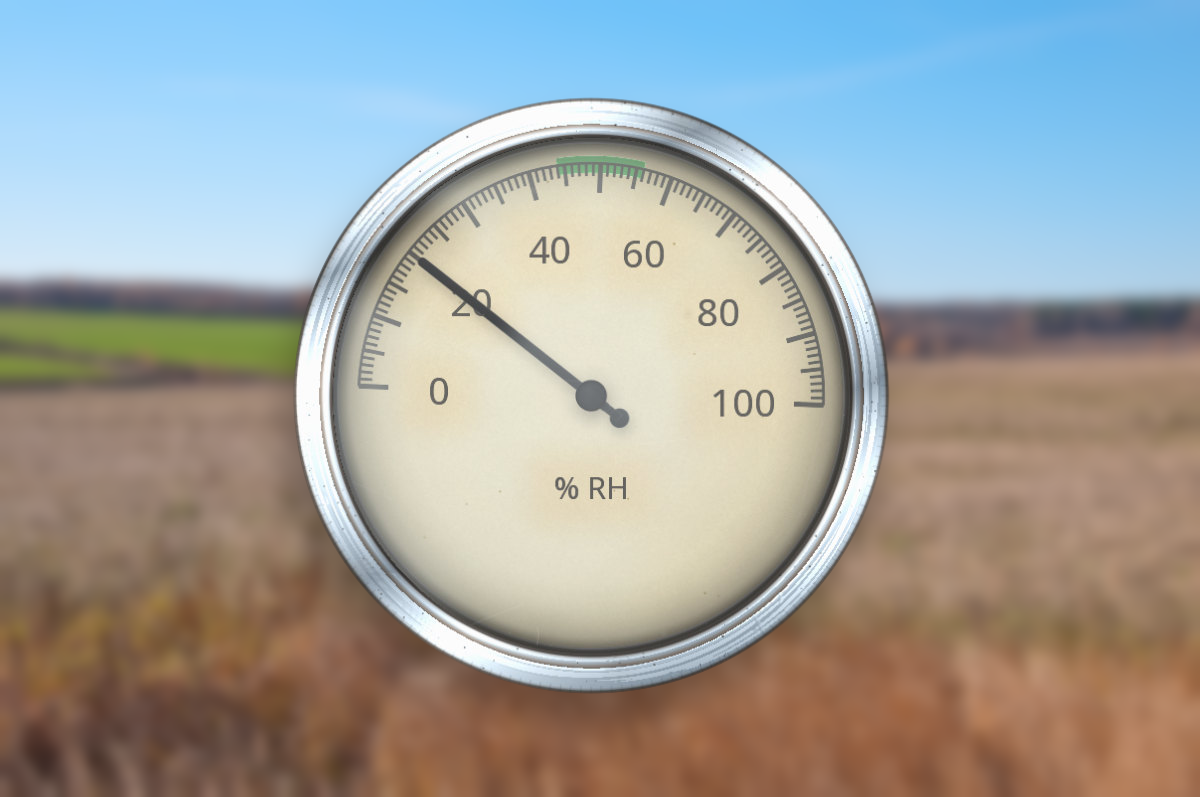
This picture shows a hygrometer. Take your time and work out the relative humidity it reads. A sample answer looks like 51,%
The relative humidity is 20,%
